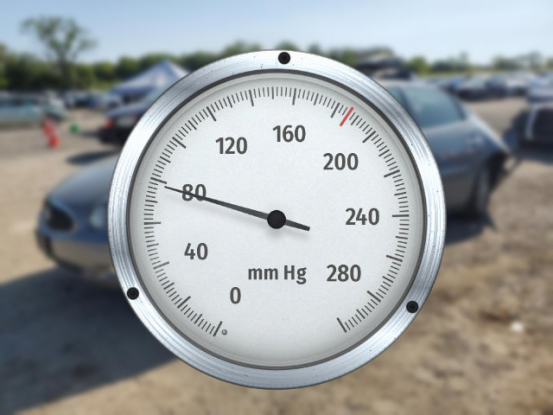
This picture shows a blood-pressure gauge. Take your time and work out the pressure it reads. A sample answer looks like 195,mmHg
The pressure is 78,mmHg
